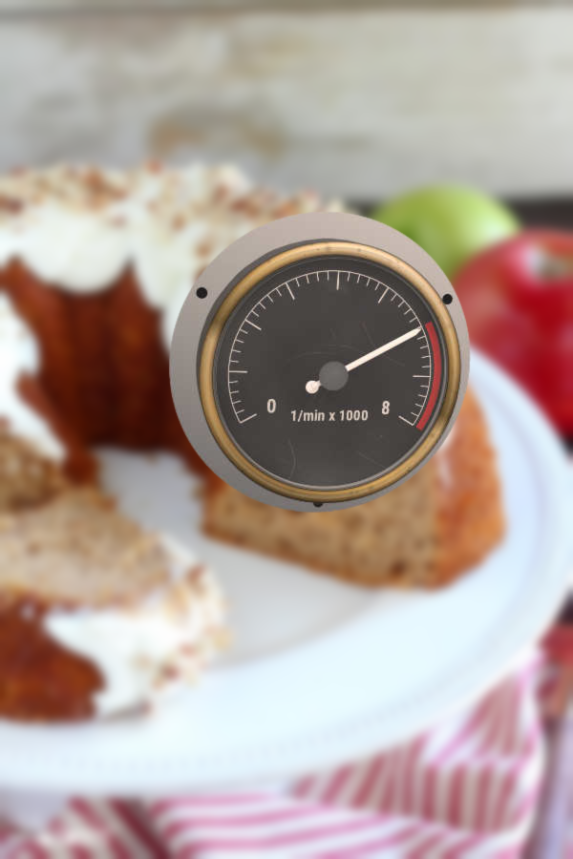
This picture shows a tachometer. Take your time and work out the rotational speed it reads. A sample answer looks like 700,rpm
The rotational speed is 6000,rpm
